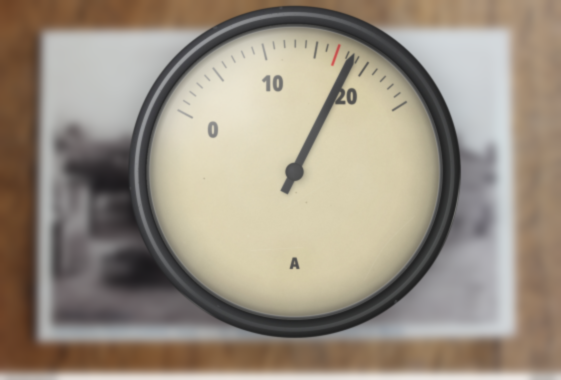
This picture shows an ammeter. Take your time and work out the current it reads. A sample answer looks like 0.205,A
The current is 18.5,A
